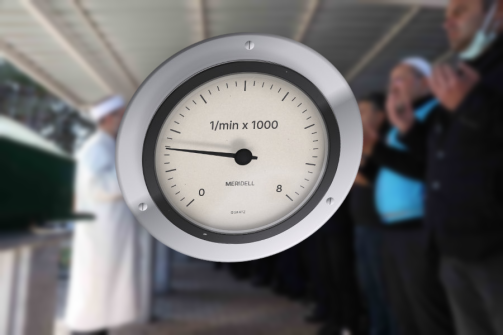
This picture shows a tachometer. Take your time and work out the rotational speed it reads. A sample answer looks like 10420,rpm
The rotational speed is 1600,rpm
